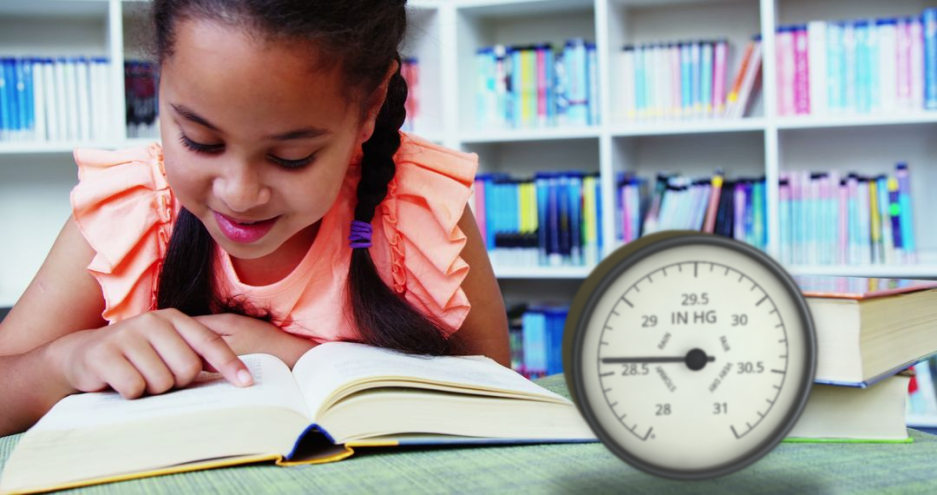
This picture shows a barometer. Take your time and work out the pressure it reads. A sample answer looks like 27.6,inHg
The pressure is 28.6,inHg
